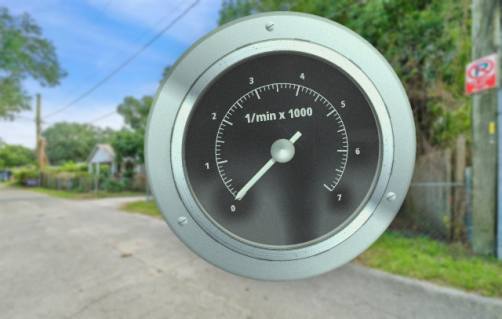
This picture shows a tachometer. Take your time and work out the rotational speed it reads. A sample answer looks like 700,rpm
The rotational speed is 100,rpm
